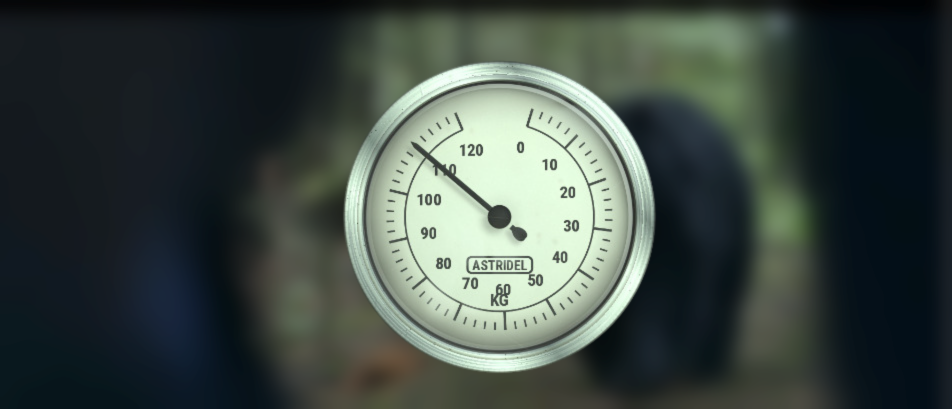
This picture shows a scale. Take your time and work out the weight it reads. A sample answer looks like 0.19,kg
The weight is 110,kg
